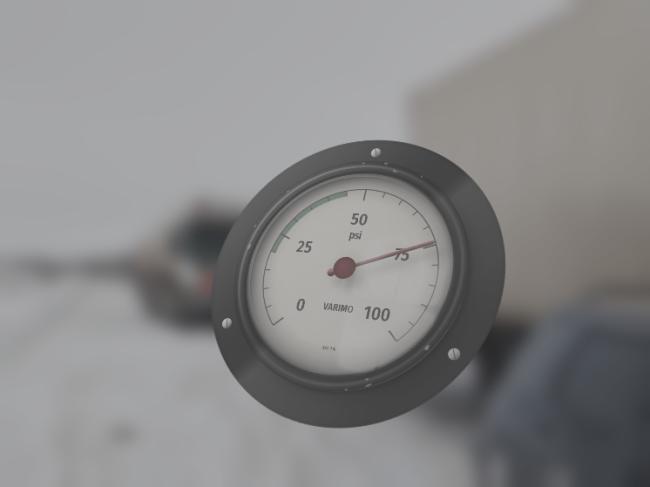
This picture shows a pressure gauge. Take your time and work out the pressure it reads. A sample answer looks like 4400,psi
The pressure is 75,psi
